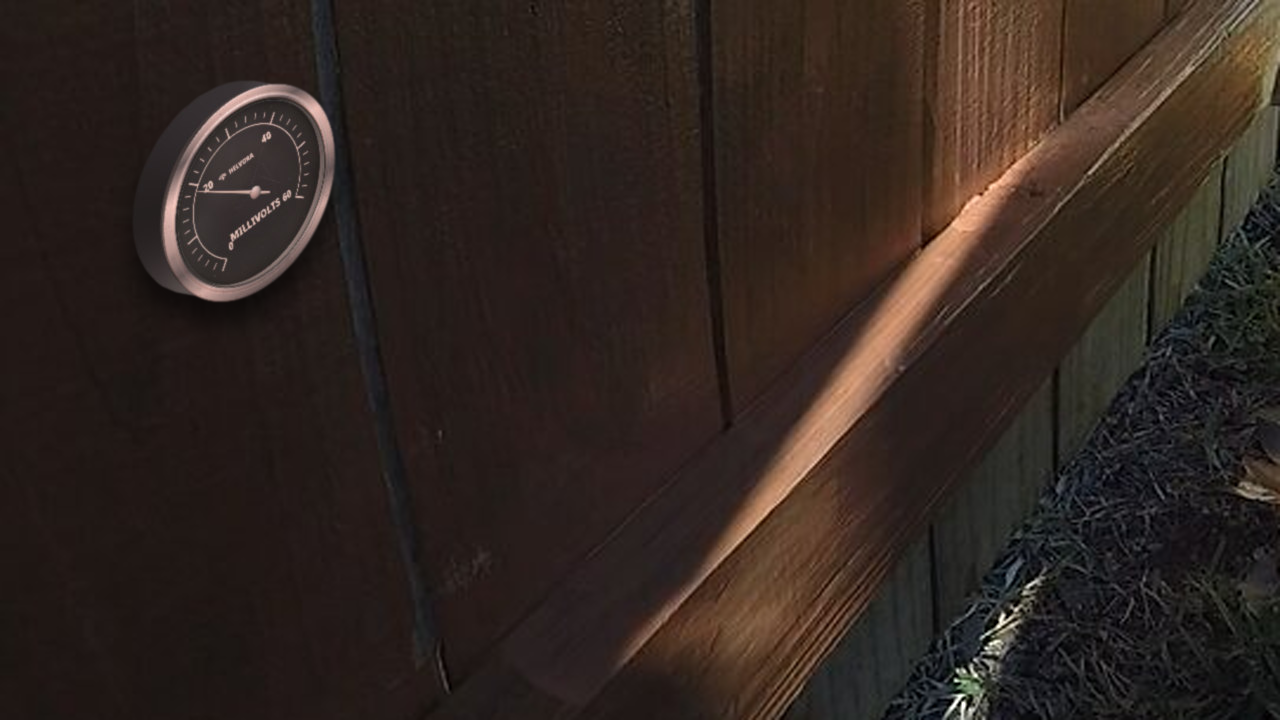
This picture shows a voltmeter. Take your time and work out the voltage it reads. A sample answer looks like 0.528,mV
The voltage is 19,mV
